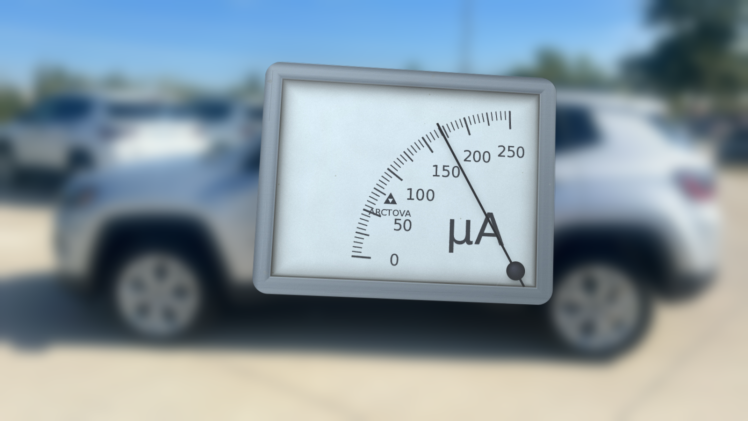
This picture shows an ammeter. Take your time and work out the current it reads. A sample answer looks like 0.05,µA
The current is 170,µA
